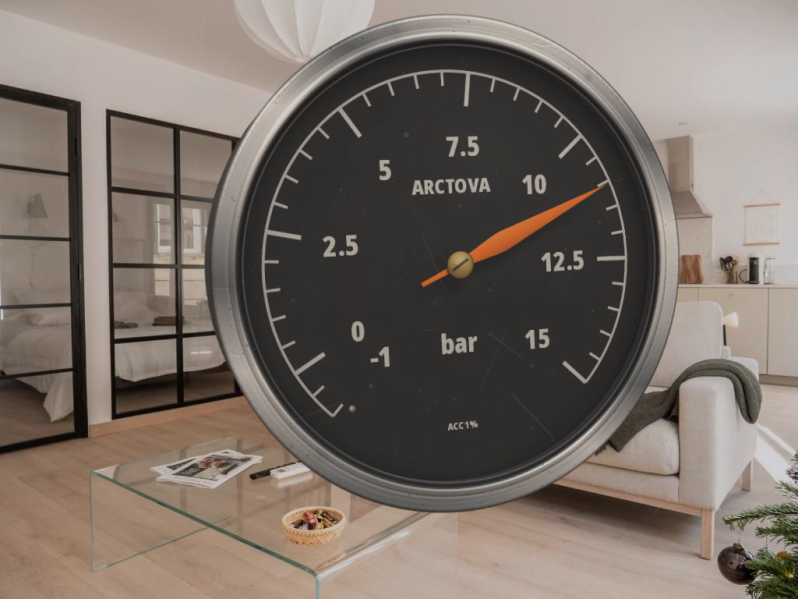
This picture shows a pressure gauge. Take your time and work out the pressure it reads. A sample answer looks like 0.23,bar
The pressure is 11,bar
